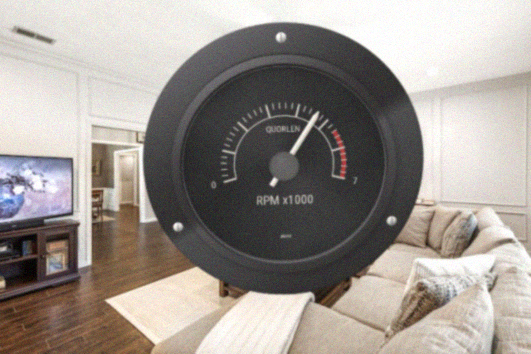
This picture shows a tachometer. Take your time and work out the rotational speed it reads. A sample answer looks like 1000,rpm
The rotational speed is 4600,rpm
